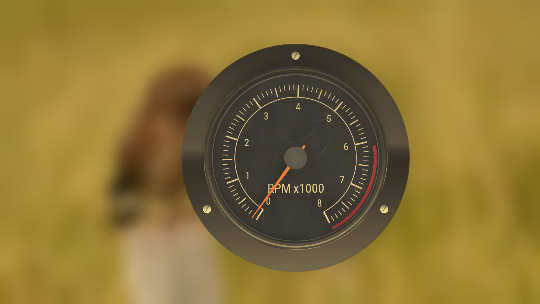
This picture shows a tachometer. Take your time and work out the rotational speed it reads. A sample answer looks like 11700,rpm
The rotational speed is 100,rpm
